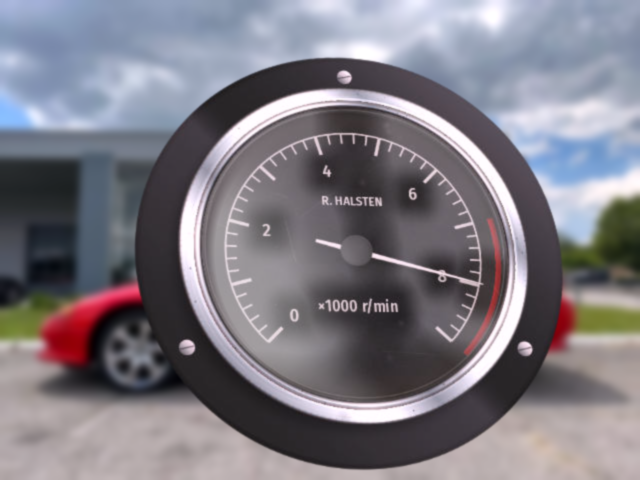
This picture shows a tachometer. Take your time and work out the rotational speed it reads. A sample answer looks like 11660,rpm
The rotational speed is 8000,rpm
